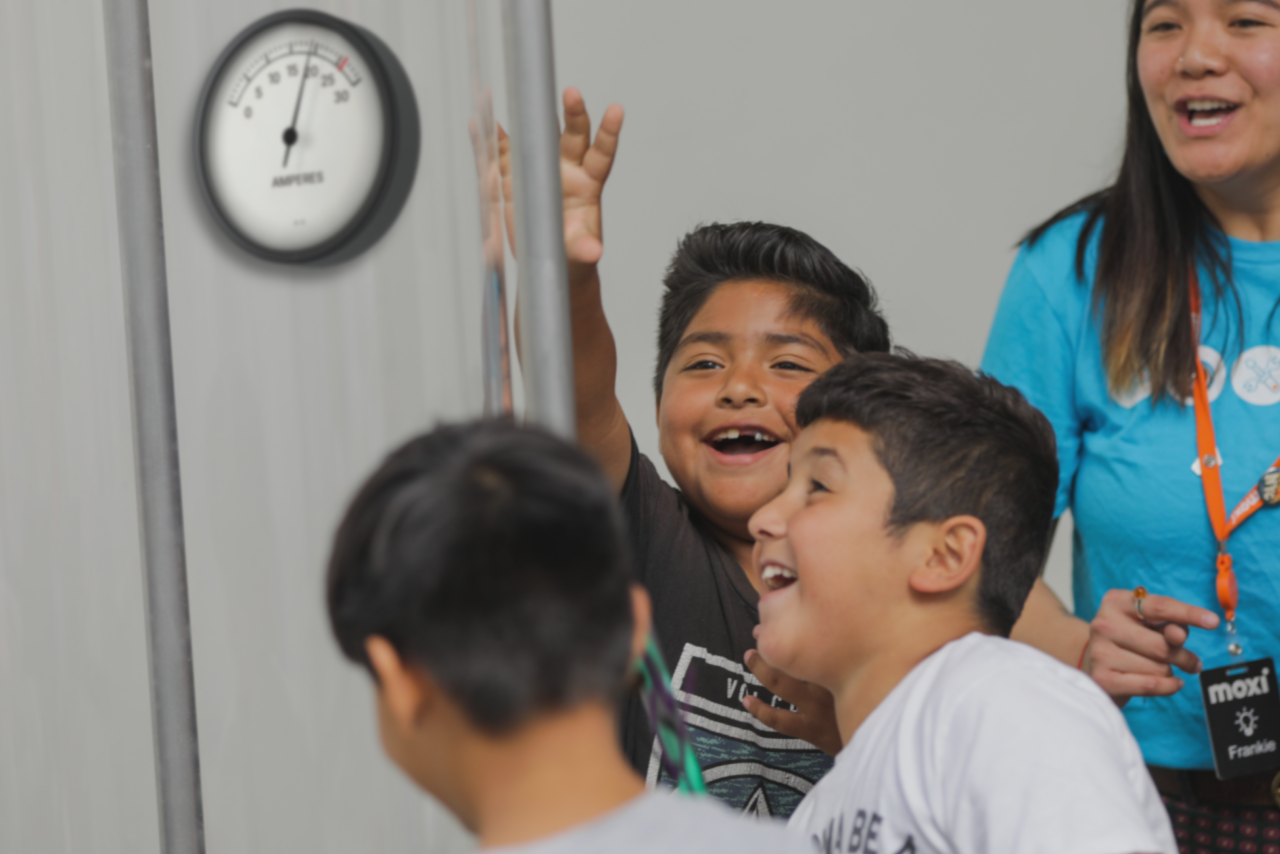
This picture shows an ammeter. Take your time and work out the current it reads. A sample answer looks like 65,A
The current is 20,A
